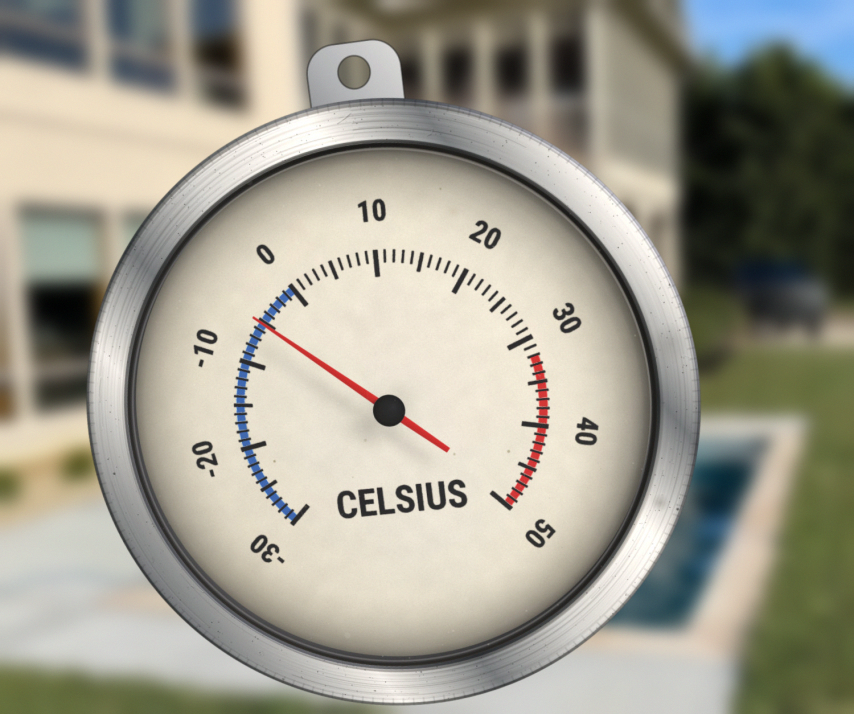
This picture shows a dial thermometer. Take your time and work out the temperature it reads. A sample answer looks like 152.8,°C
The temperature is -5,°C
